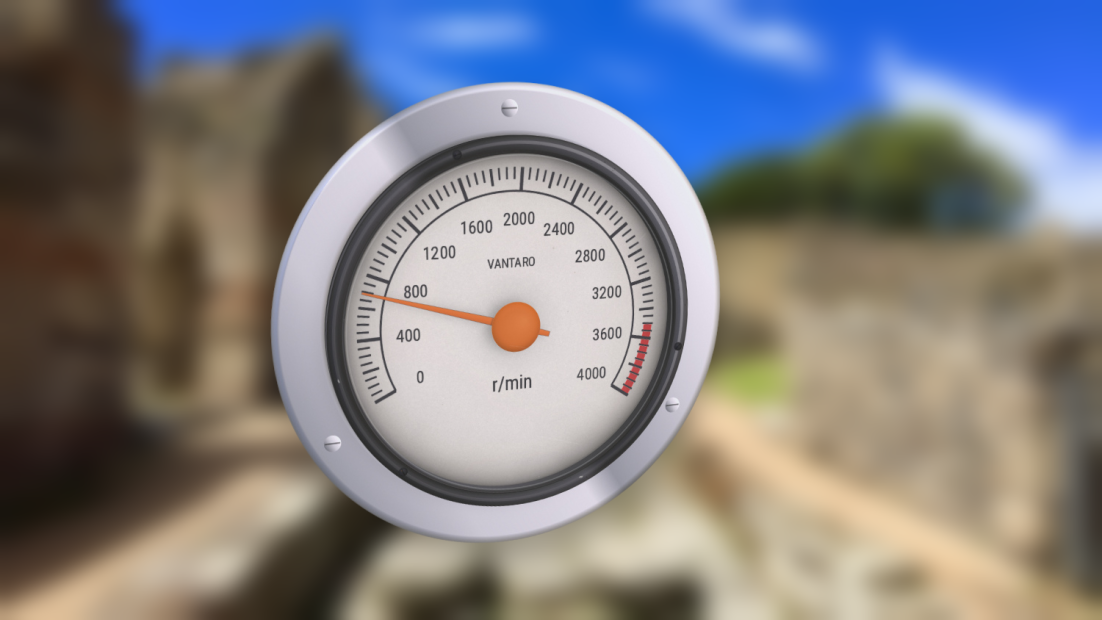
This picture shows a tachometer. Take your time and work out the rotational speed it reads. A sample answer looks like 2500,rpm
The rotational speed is 700,rpm
